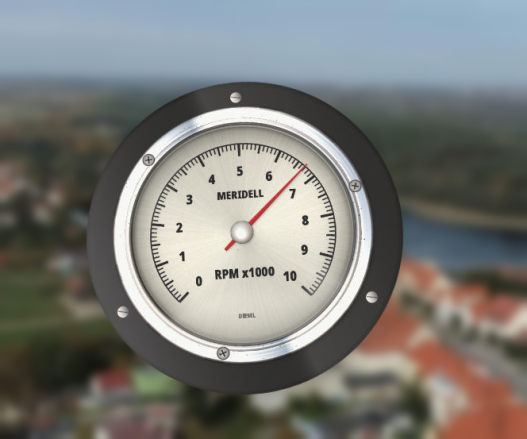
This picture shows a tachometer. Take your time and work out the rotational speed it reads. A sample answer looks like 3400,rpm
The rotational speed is 6700,rpm
